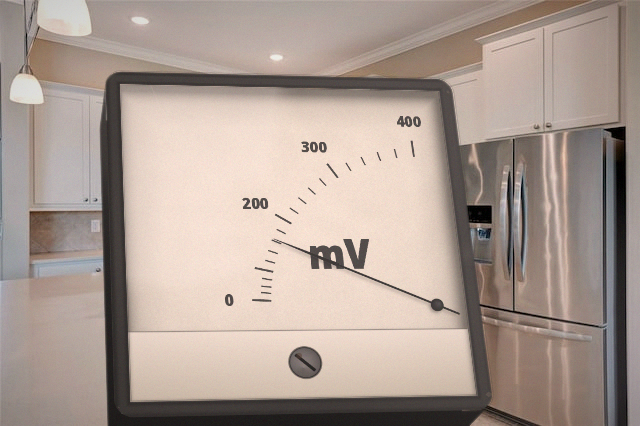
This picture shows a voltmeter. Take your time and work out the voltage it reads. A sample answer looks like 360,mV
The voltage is 160,mV
